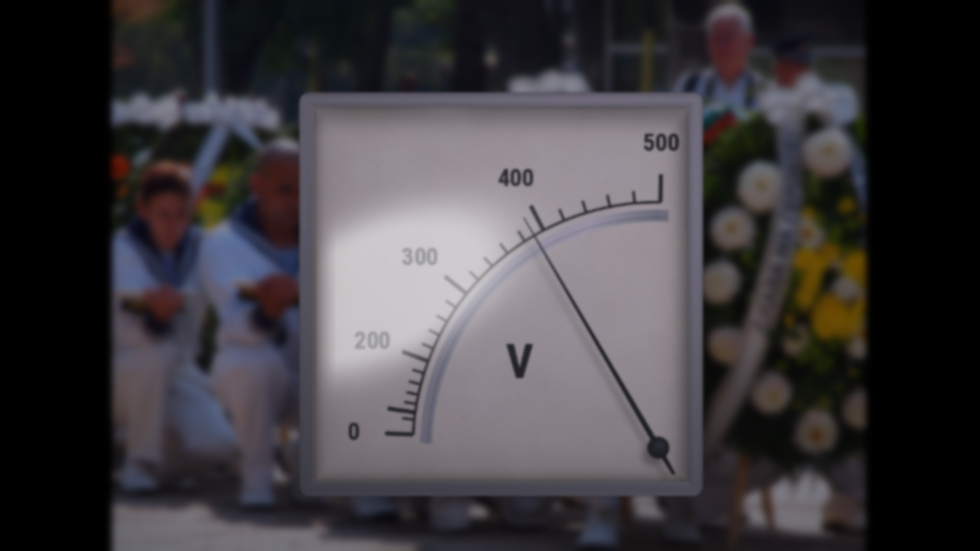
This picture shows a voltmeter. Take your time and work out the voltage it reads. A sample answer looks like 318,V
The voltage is 390,V
